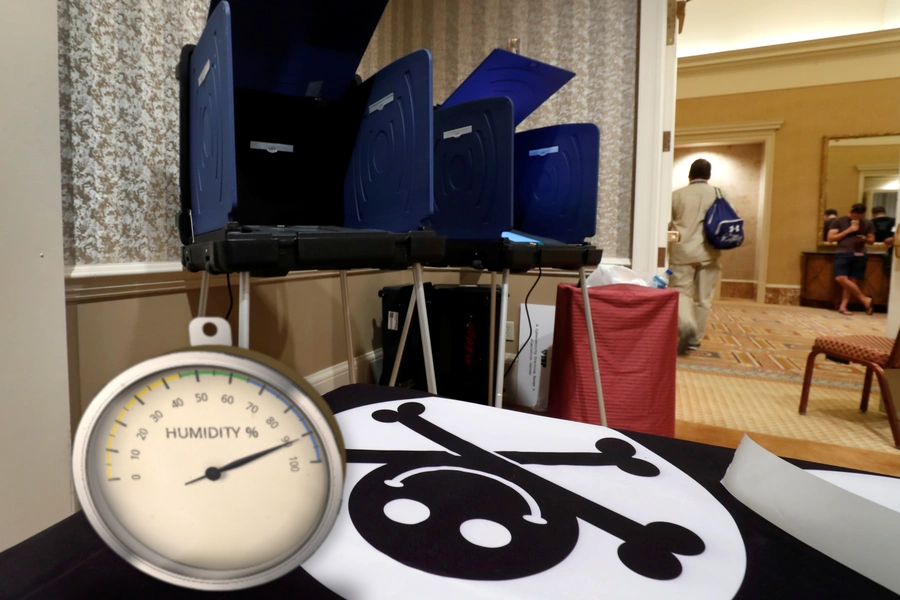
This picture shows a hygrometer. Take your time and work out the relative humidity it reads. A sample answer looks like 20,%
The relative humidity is 90,%
